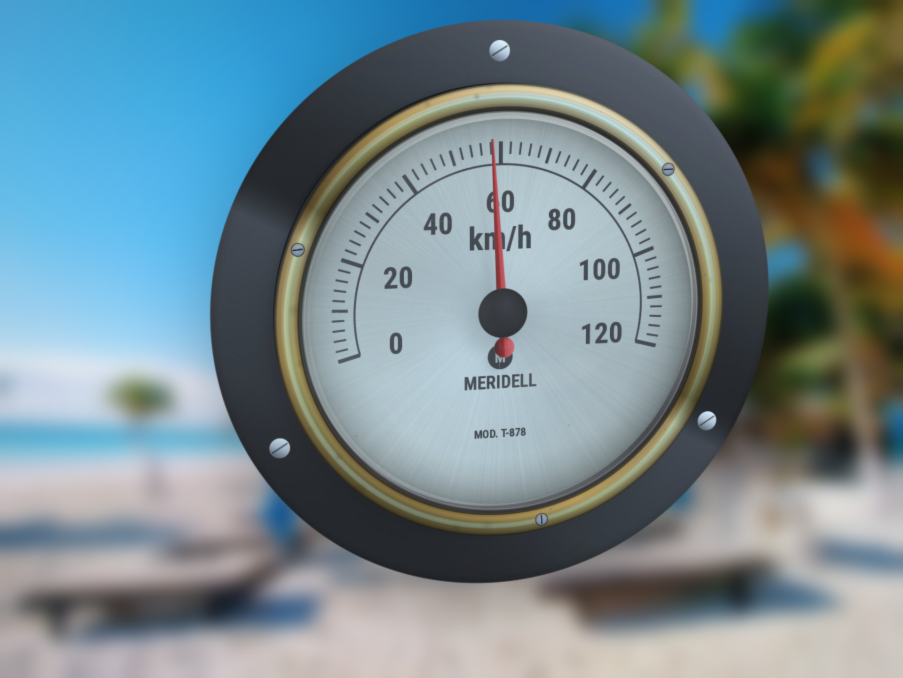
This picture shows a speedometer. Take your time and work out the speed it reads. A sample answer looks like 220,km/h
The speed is 58,km/h
